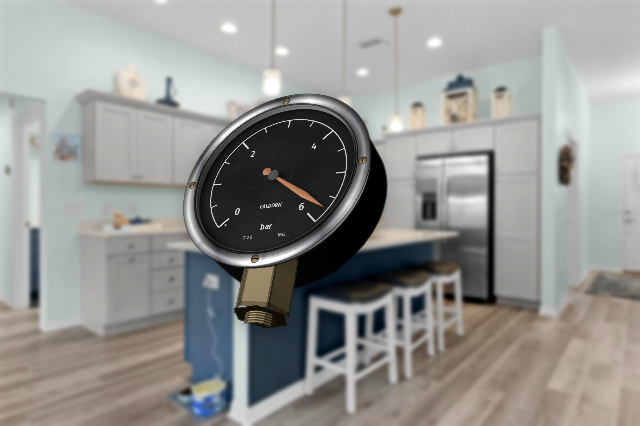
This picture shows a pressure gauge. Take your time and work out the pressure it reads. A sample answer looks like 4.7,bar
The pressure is 5.75,bar
